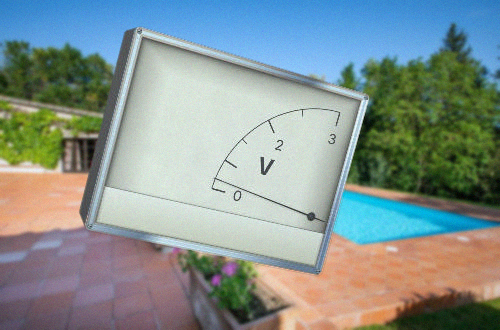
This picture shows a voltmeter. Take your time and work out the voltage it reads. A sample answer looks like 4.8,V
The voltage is 0.5,V
